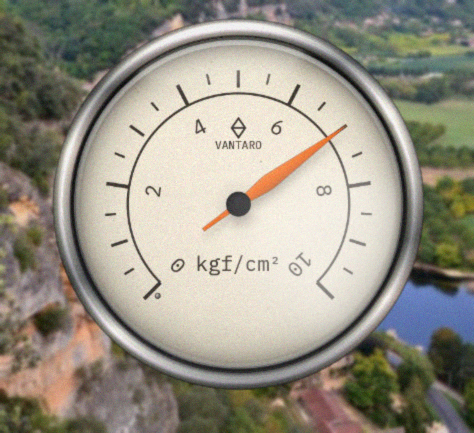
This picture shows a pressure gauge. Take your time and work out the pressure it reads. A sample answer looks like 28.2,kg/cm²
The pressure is 7,kg/cm²
